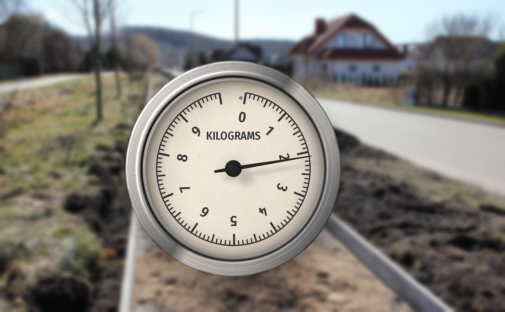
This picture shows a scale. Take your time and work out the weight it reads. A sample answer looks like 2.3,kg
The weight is 2.1,kg
